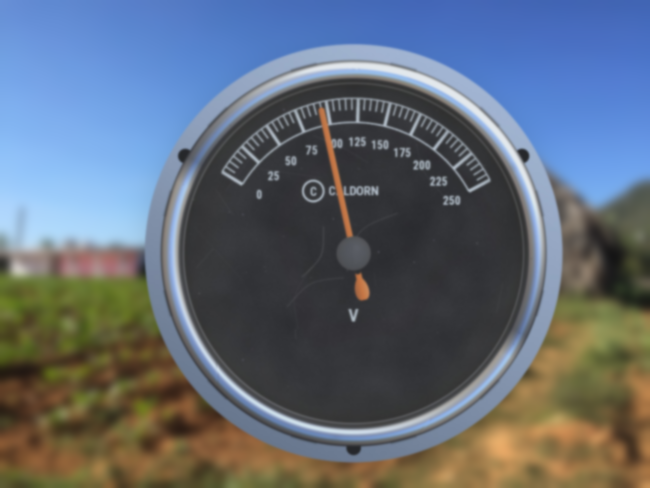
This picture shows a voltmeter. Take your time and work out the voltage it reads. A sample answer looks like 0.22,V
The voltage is 95,V
